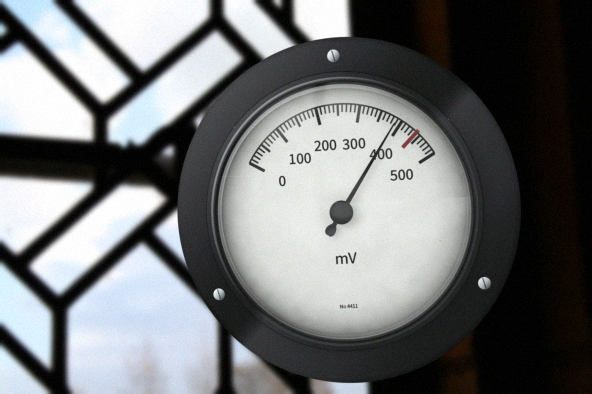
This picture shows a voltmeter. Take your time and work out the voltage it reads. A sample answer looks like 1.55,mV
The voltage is 390,mV
